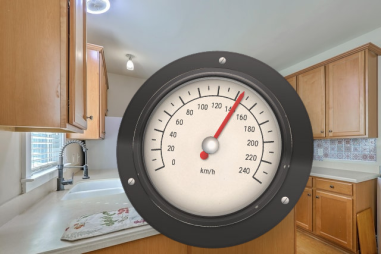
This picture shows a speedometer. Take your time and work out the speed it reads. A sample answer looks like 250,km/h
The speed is 145,km/h
